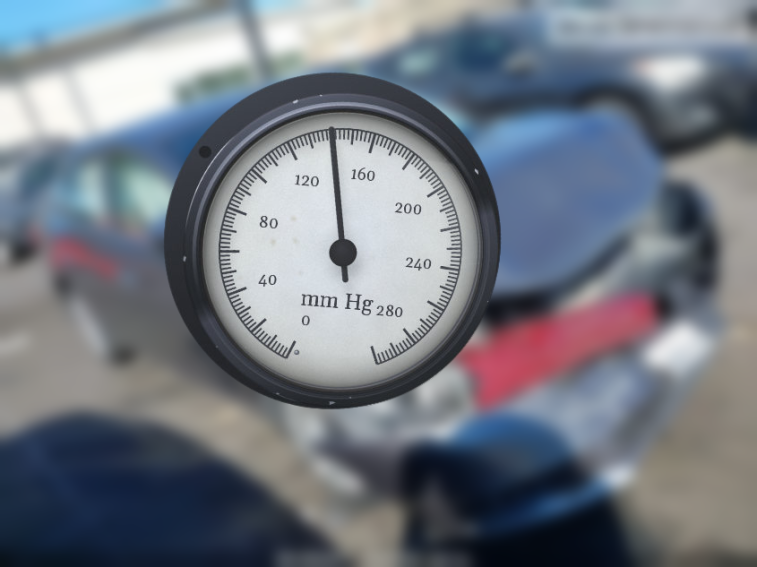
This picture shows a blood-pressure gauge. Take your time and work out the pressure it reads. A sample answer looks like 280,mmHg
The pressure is 140,mmHg
